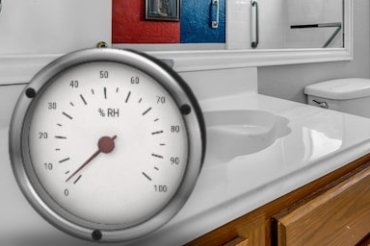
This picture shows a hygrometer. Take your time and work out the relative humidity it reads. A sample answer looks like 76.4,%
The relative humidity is 2.5,%
